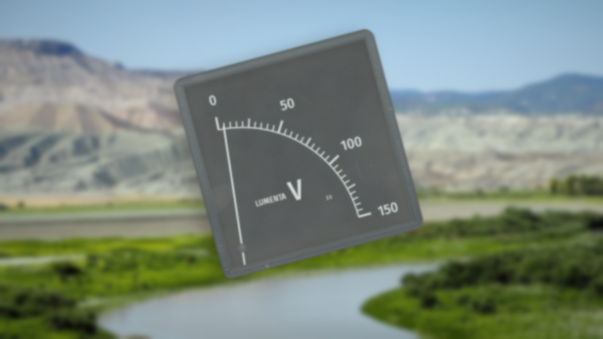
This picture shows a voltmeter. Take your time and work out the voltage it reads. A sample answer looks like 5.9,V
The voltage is 5,V
